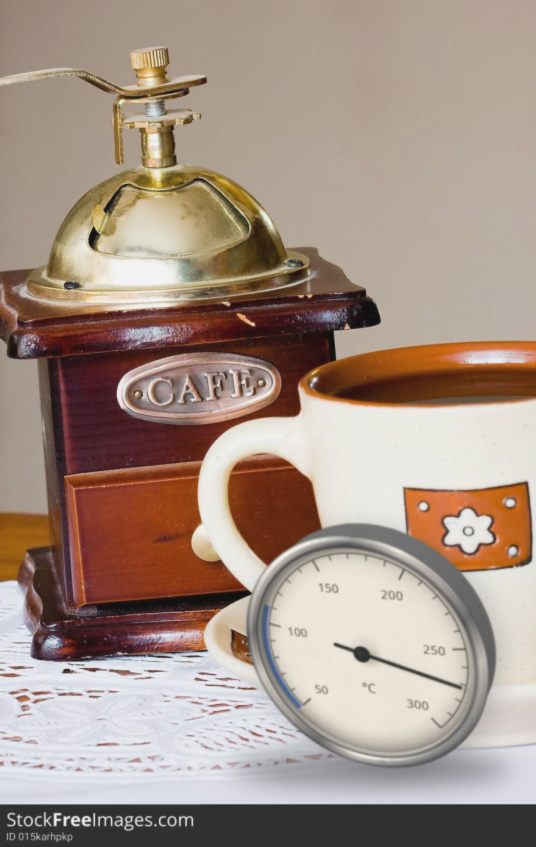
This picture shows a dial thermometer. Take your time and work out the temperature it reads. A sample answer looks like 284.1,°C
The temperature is 270,°C
